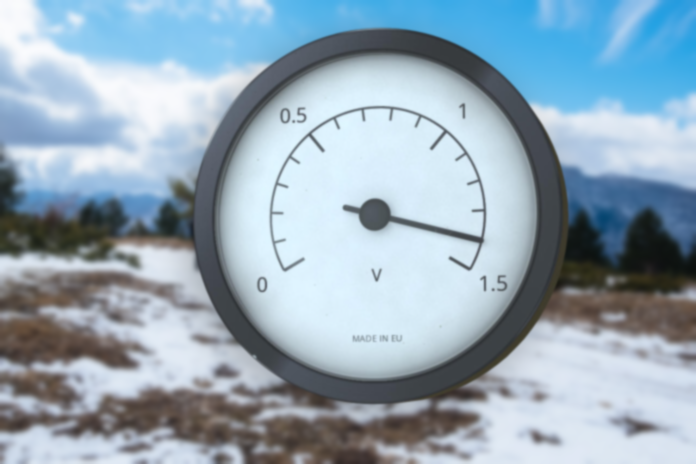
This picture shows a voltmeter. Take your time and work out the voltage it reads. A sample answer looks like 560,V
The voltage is 1.4,V
